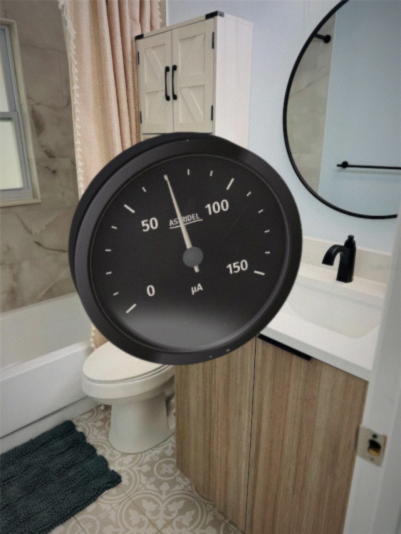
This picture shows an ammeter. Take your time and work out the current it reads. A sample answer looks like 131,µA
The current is 70,µA
